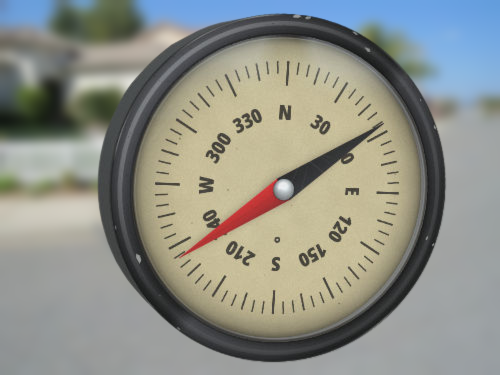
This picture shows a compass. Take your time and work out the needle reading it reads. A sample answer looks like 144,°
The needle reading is 235,°
